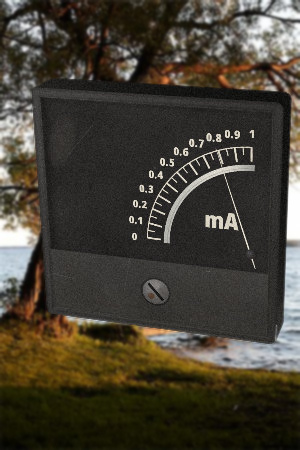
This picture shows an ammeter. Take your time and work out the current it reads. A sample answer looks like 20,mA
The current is 0.8,mA
